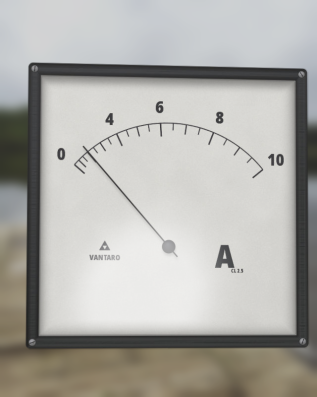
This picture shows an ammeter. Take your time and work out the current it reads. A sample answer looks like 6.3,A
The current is 2,A
